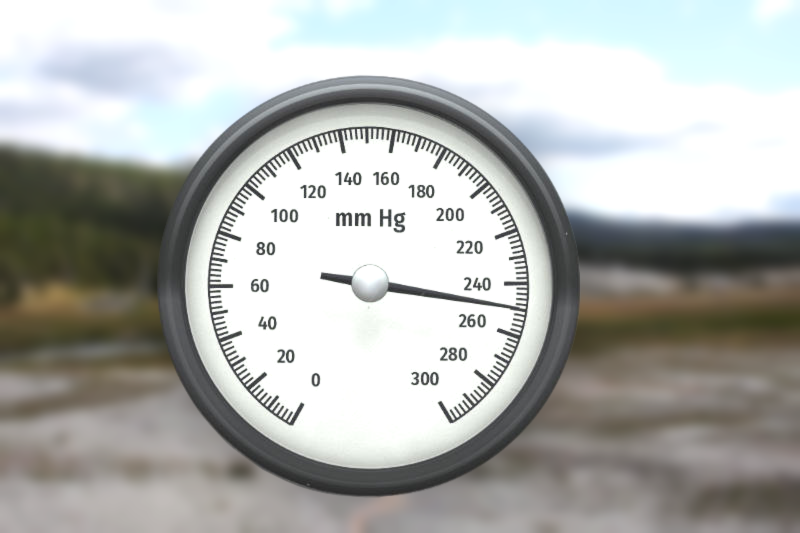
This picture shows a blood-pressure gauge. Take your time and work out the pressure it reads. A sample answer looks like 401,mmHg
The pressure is 250,mmHg
